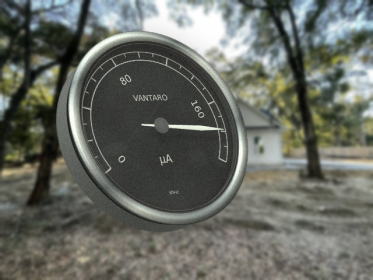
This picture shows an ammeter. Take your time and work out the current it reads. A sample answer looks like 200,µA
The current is 180,µA
